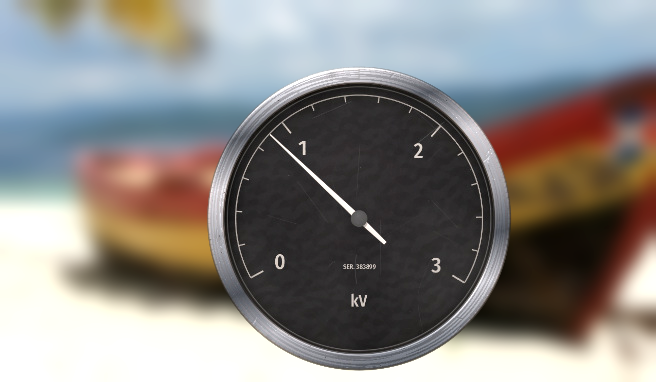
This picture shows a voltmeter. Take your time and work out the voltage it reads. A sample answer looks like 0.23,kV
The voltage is 0.9,kV
